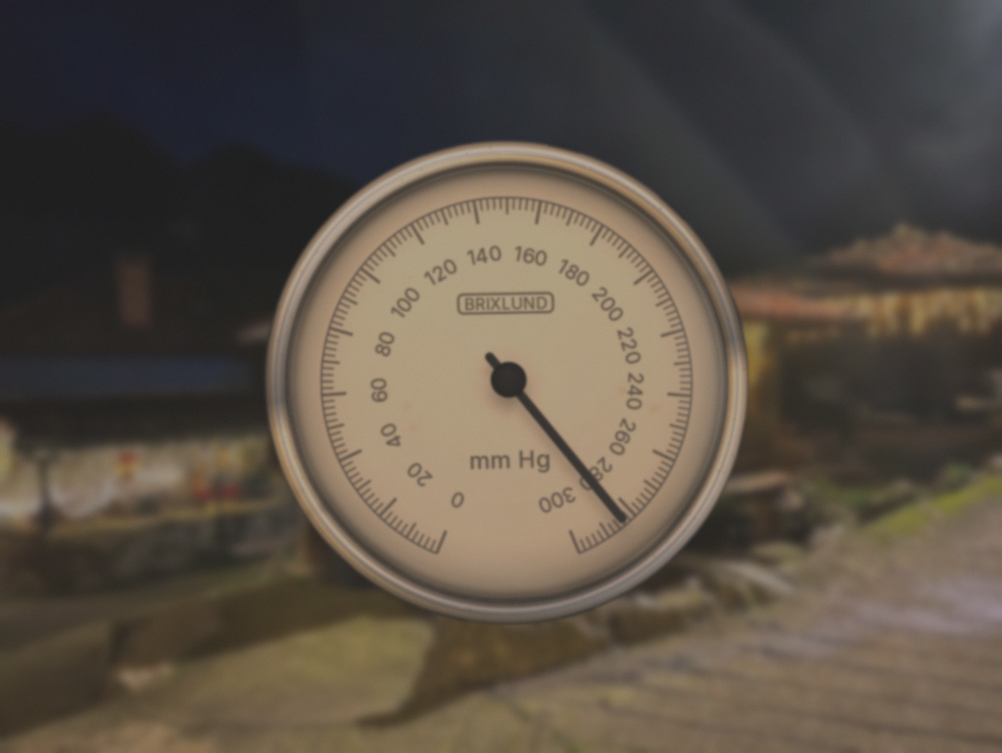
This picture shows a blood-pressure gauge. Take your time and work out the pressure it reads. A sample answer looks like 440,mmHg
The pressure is 284,mmHg
